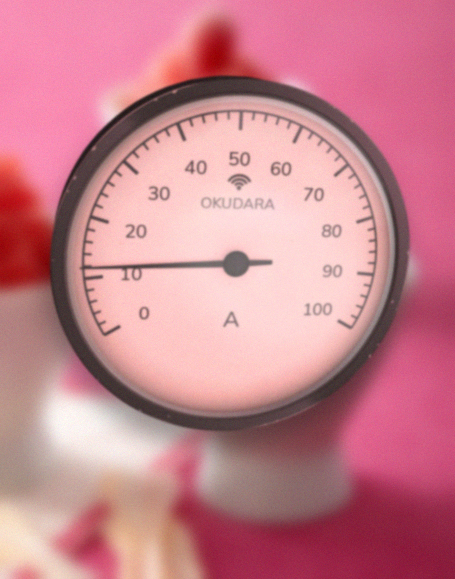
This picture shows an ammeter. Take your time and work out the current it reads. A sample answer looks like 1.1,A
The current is 12,A
